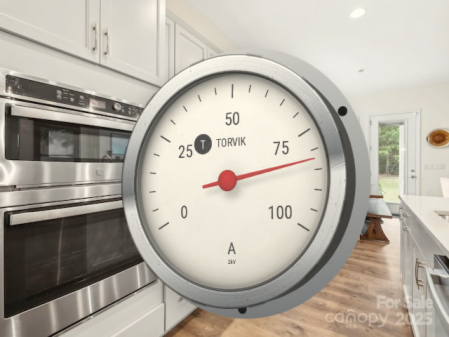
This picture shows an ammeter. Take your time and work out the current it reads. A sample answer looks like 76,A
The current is 82.5,A
